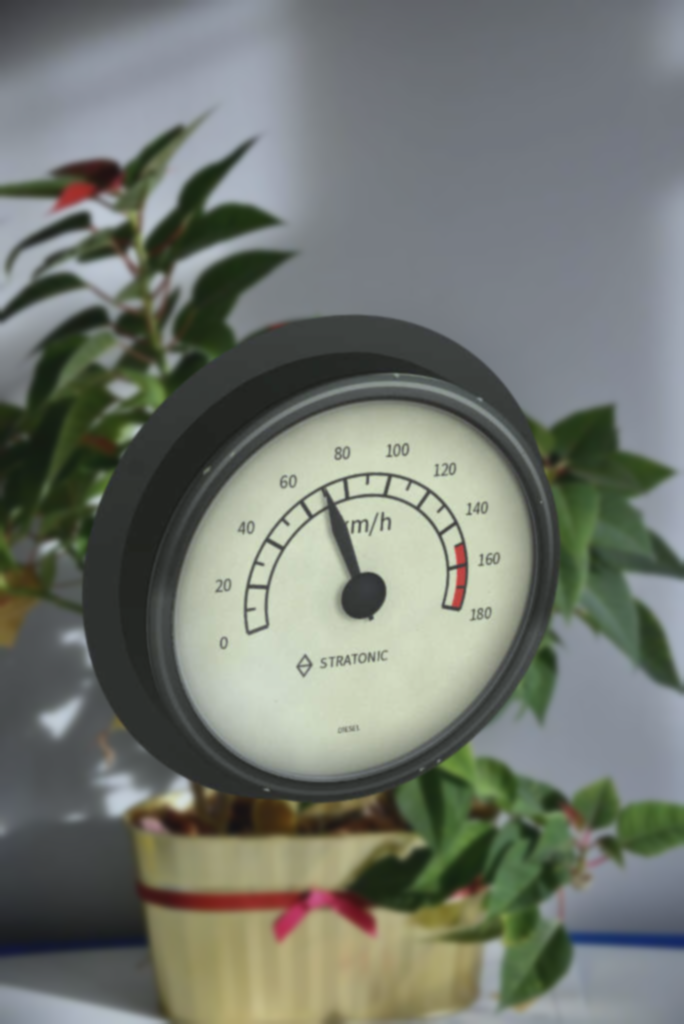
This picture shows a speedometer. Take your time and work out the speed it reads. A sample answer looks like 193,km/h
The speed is 70,km/h
